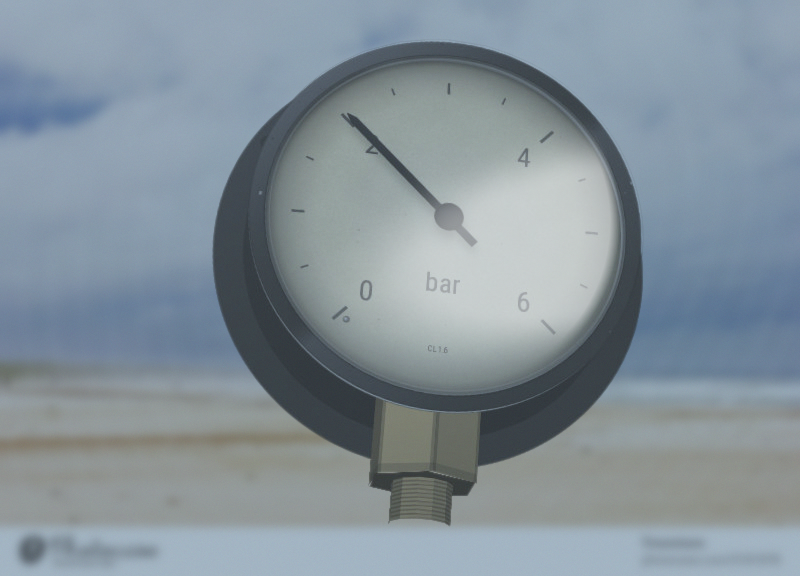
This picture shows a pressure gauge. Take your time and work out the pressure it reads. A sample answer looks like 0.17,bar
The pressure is 2,bar
